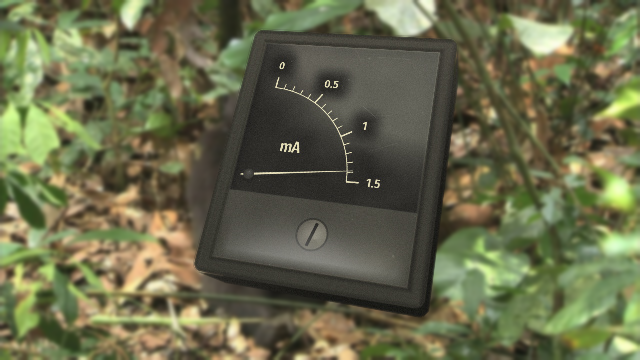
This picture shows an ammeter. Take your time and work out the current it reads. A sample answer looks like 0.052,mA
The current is 1.4,mA
